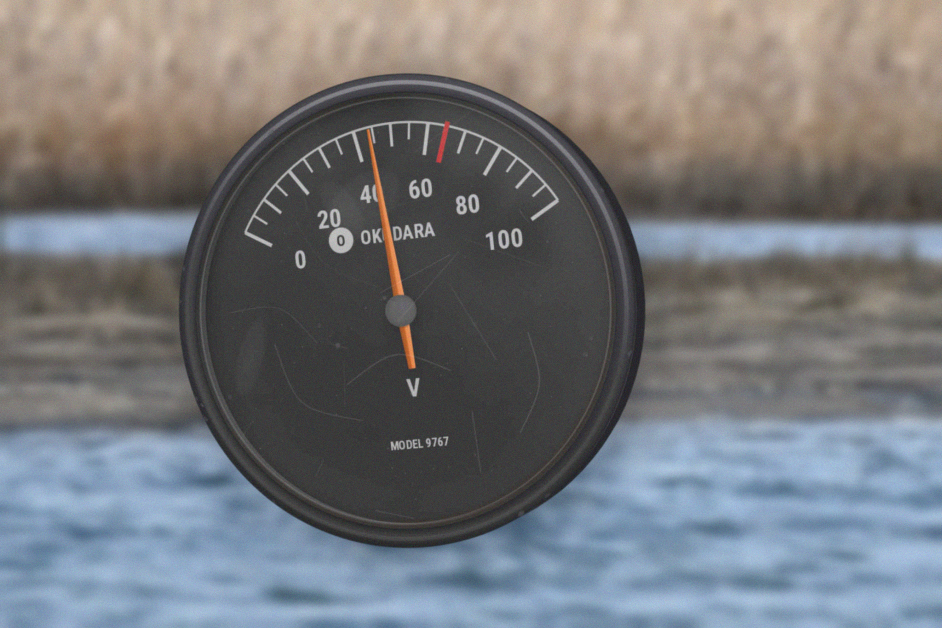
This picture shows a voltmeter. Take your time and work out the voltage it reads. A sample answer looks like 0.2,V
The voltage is 45,V
